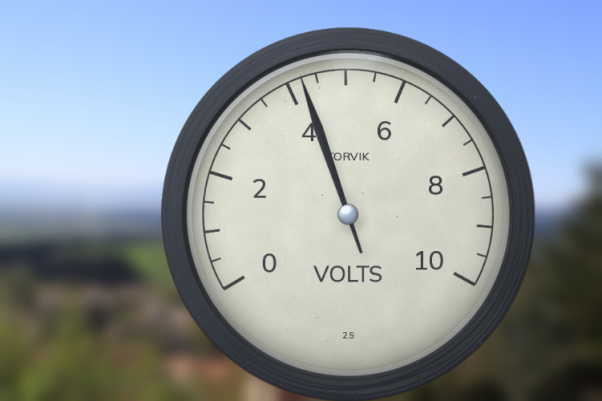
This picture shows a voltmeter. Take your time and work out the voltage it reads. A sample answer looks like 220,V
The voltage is 4.25,V
